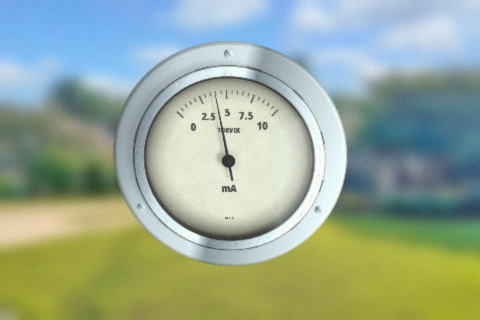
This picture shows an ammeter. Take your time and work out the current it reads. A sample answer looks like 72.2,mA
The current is 4,mA
